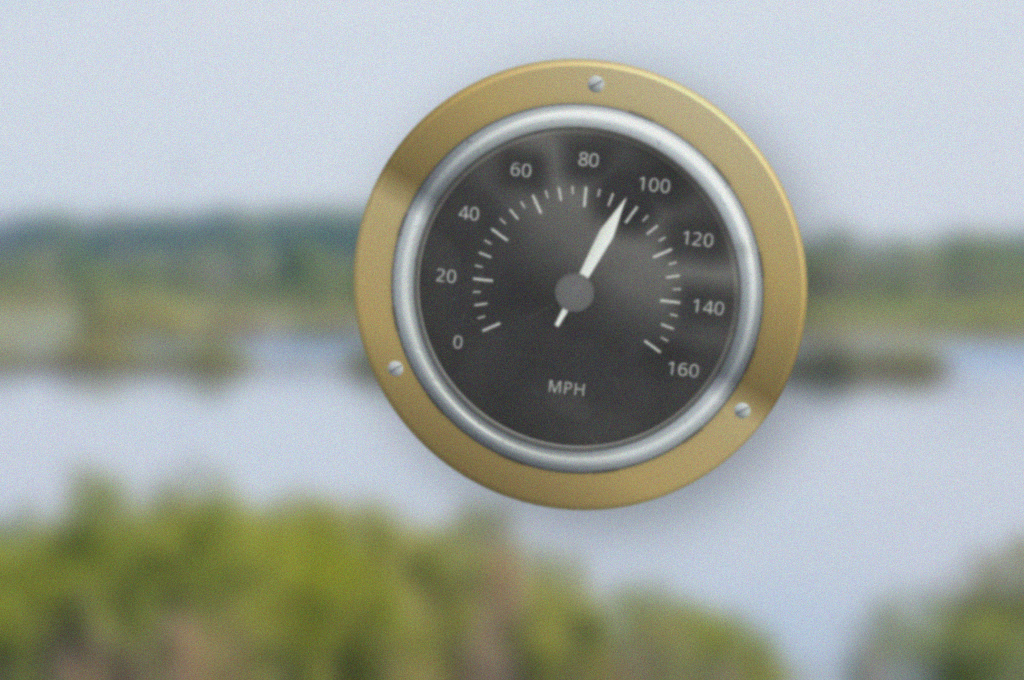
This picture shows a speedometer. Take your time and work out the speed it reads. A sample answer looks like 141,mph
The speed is 95,mph
